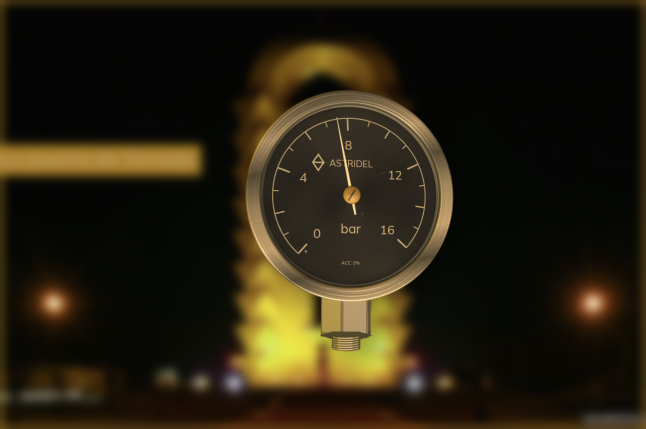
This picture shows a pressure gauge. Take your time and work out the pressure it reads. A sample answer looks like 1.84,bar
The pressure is 7.5,bar
